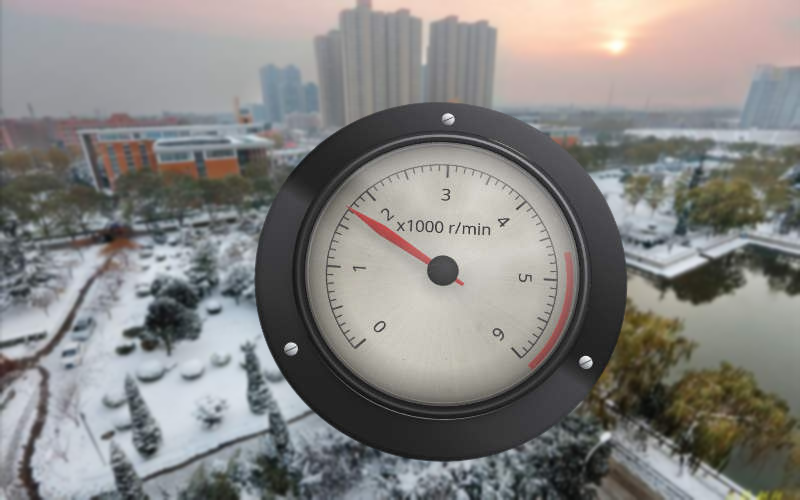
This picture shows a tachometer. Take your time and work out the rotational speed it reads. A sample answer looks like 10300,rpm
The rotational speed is 1700,rpm
